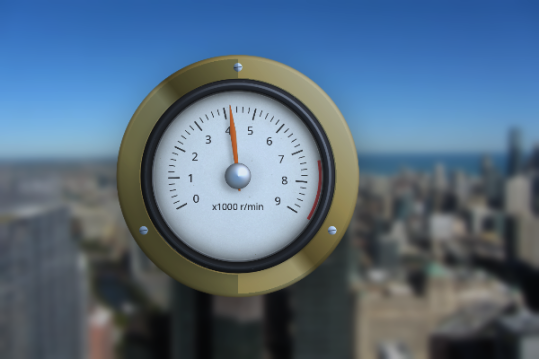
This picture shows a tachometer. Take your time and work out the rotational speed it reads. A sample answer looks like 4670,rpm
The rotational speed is 4200,rpm
